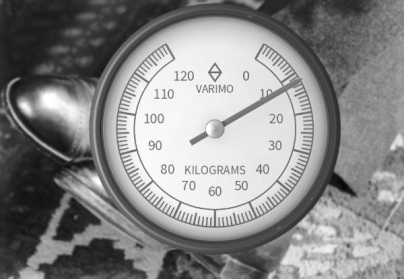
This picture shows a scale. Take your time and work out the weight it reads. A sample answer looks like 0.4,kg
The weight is 12,kg
